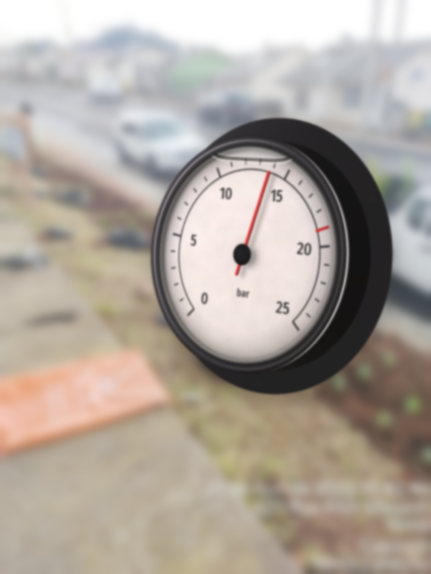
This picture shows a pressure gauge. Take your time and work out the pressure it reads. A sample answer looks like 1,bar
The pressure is 14,bar
